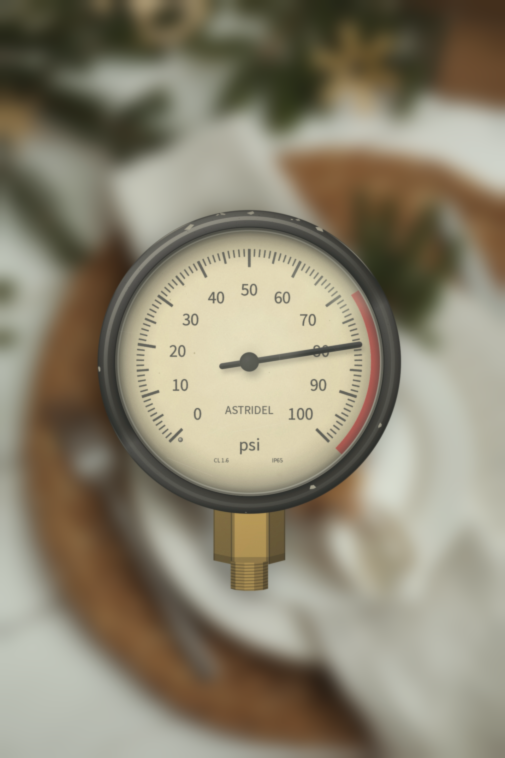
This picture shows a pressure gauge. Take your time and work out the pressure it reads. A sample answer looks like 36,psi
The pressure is 80,psi
